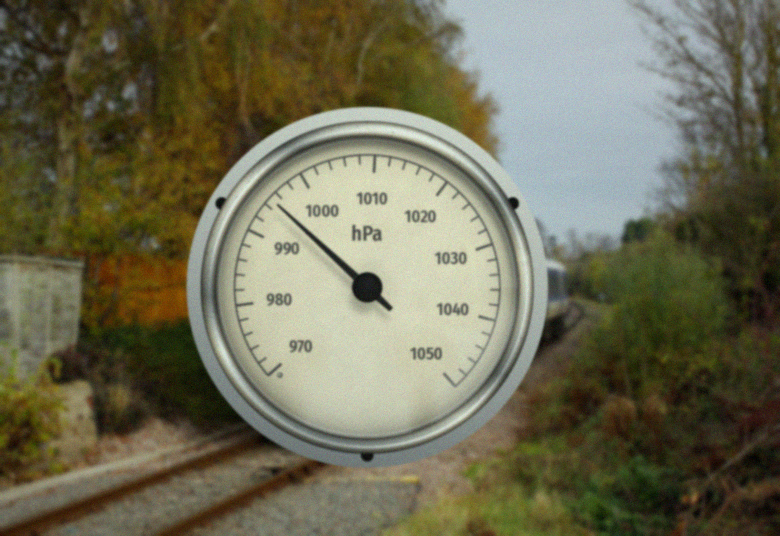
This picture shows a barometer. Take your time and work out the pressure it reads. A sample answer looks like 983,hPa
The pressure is 995,hPa
